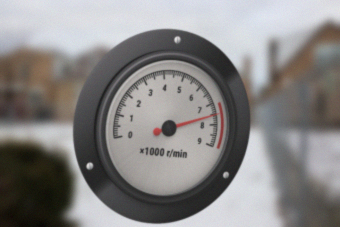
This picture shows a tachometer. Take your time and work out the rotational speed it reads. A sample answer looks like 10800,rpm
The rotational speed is 7500,rpm
